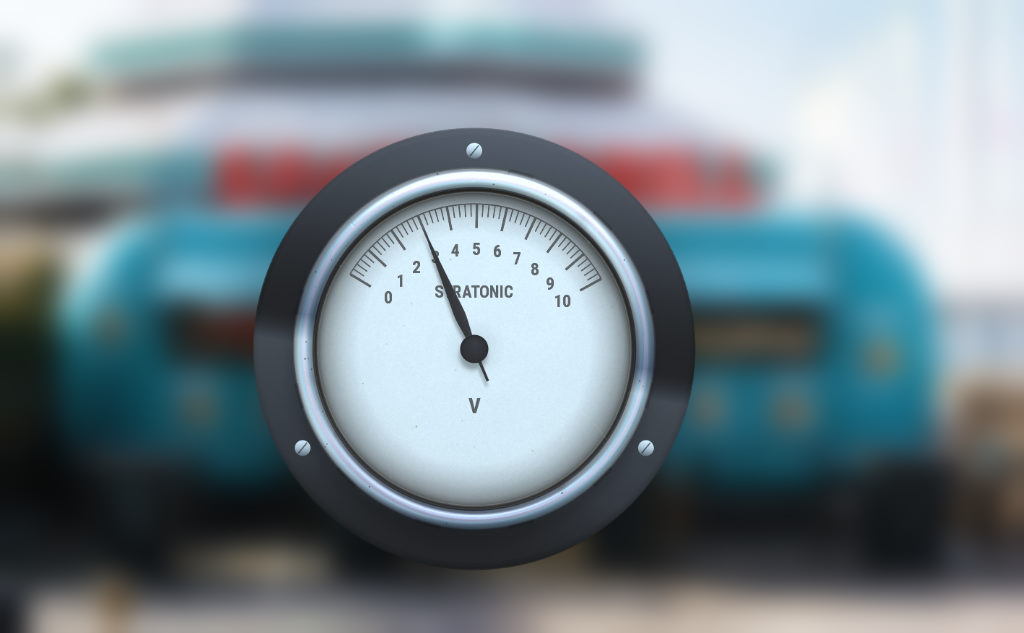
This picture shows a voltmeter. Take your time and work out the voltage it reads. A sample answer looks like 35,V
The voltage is 3,V
